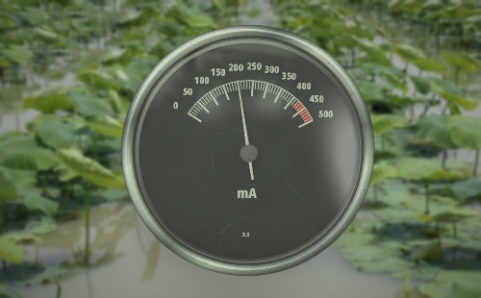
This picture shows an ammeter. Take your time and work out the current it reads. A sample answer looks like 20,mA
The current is 200,mA
